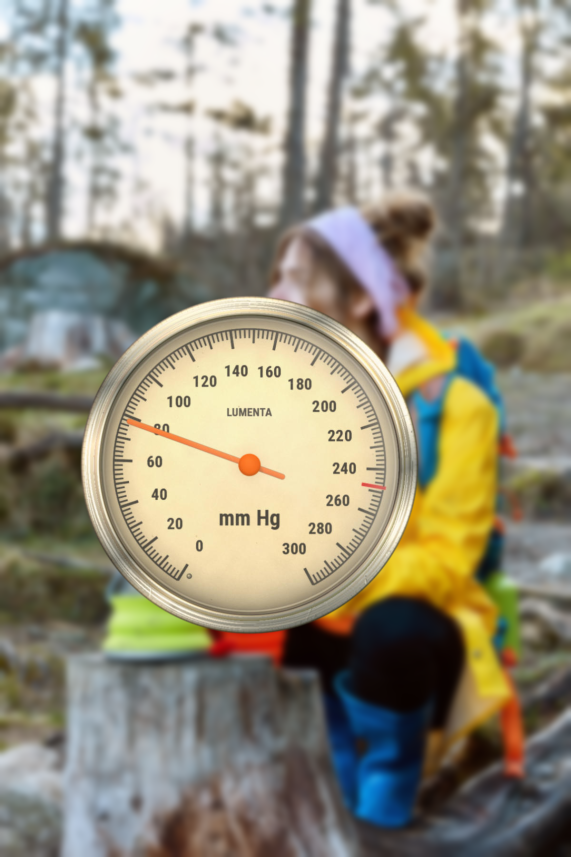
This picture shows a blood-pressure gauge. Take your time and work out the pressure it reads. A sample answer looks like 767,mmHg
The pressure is 78,mmHg
